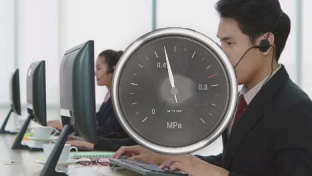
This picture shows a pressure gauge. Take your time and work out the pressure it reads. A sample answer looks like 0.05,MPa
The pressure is 0.45,MPa
